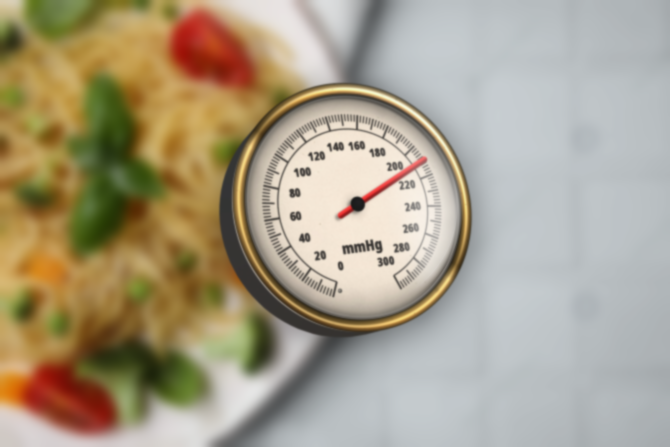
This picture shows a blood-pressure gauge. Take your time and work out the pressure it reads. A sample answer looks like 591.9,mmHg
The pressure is 210,mmHg
